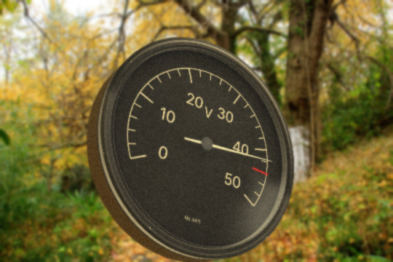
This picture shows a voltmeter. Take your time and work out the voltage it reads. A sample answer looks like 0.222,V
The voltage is 42,V
